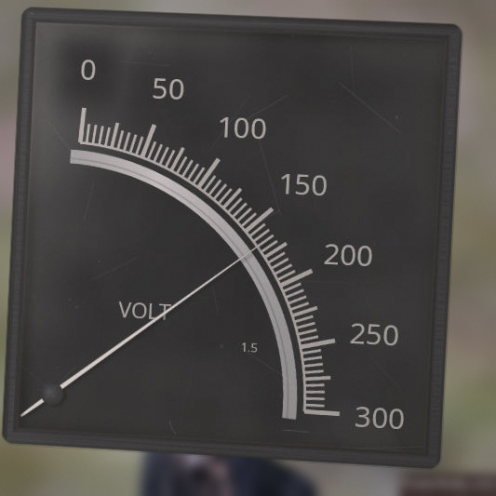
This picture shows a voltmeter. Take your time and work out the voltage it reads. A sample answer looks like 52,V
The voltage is 165,V
